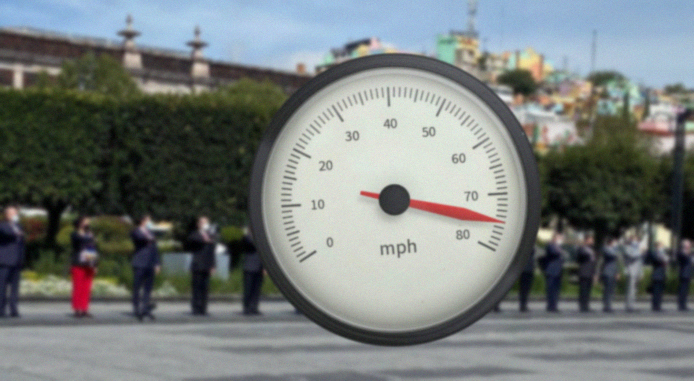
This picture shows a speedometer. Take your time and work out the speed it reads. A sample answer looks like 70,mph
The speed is 75,mph
